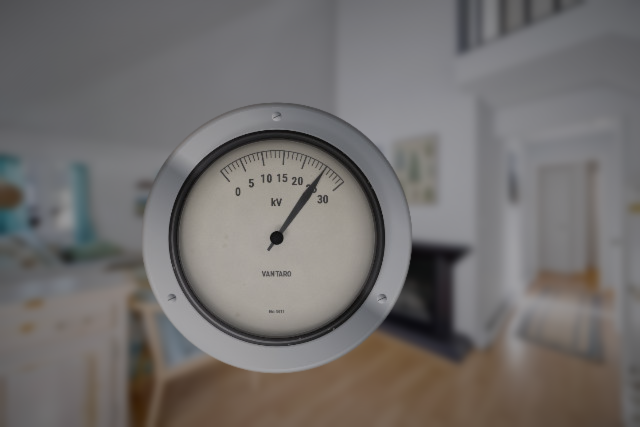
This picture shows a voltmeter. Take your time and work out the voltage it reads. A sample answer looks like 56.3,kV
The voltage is 25,kV
